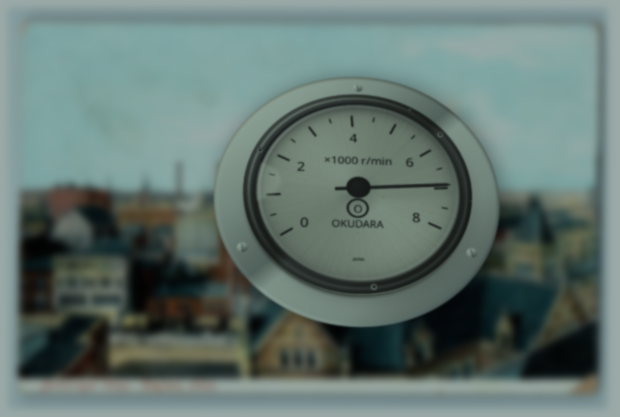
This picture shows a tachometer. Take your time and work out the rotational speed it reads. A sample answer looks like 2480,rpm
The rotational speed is 7000,rpm
